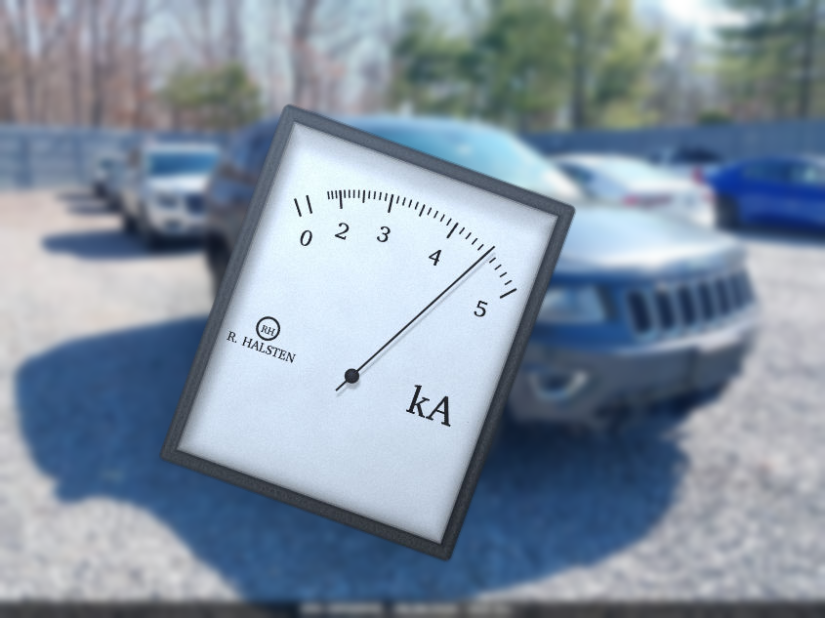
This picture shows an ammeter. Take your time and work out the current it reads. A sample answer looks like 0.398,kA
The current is 4.5,kA
